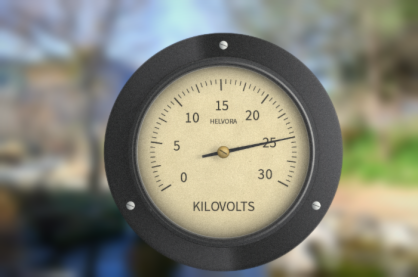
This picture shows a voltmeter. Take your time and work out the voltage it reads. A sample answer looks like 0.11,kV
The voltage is 25,kV
